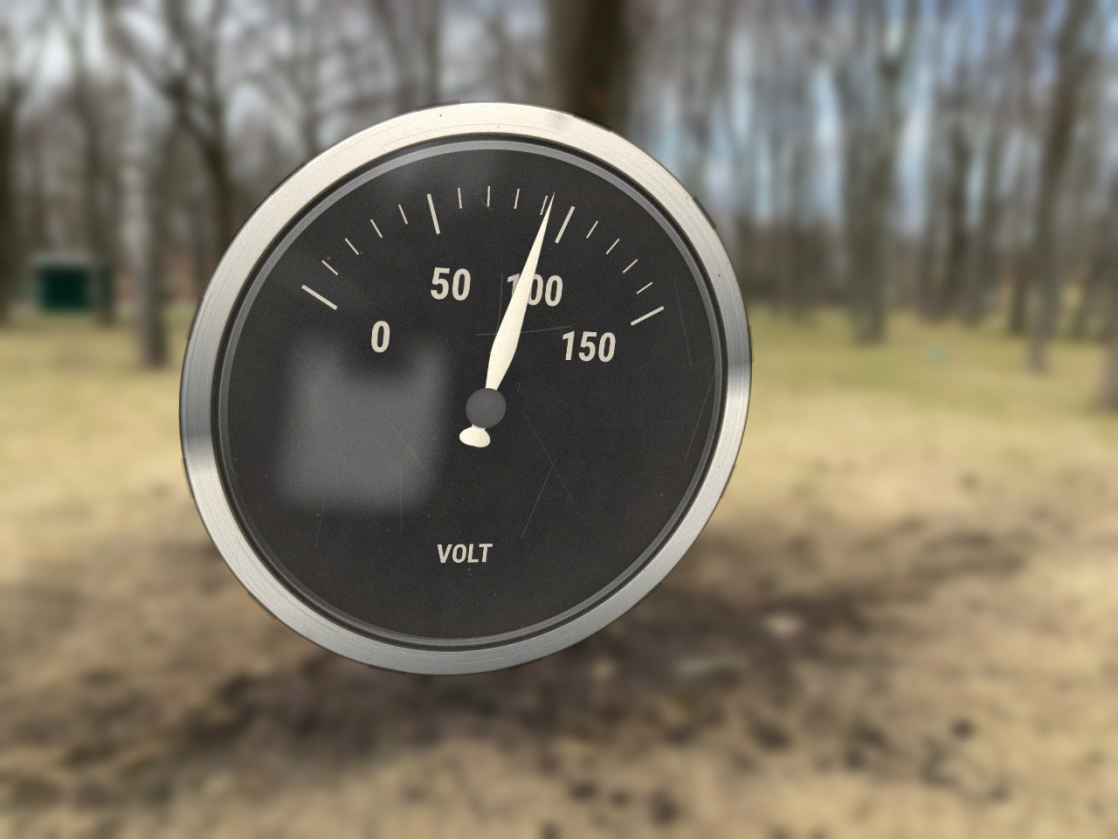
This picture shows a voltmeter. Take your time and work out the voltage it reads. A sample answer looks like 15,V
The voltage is 90,V
